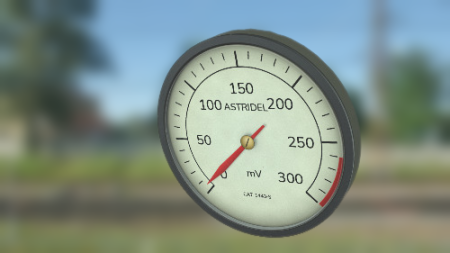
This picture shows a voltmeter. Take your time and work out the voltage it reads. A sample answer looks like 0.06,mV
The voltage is 5,mV
